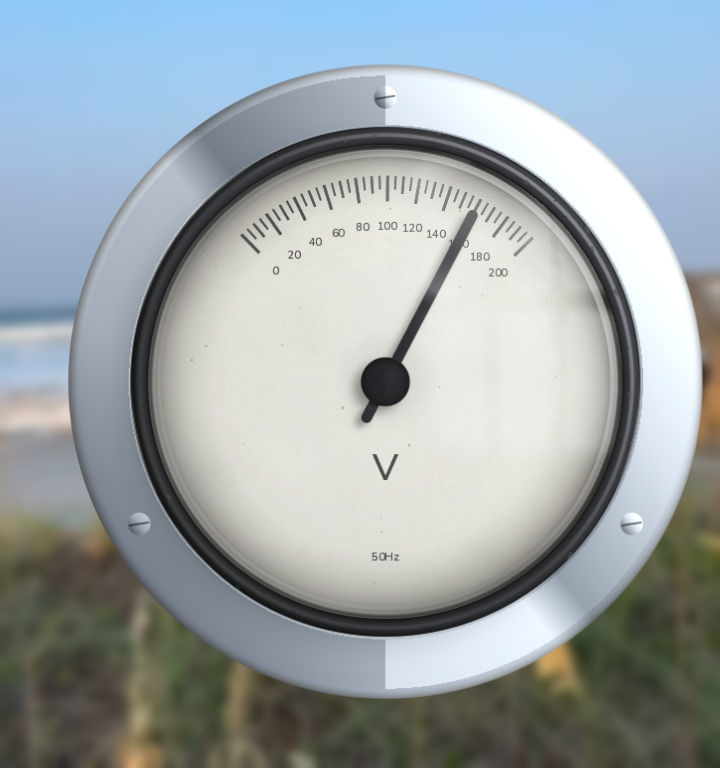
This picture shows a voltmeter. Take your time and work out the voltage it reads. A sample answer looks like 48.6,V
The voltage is 160,V
